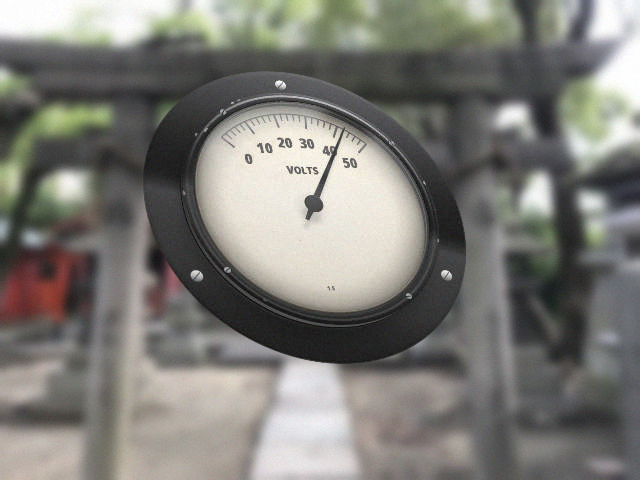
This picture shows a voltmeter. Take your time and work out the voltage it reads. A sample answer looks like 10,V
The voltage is 42,V
